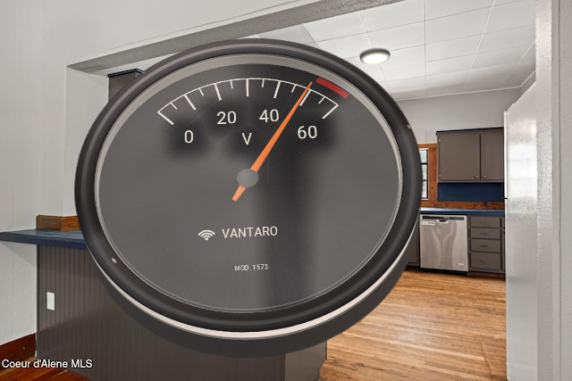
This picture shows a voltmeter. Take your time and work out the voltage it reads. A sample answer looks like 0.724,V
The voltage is 50,V
